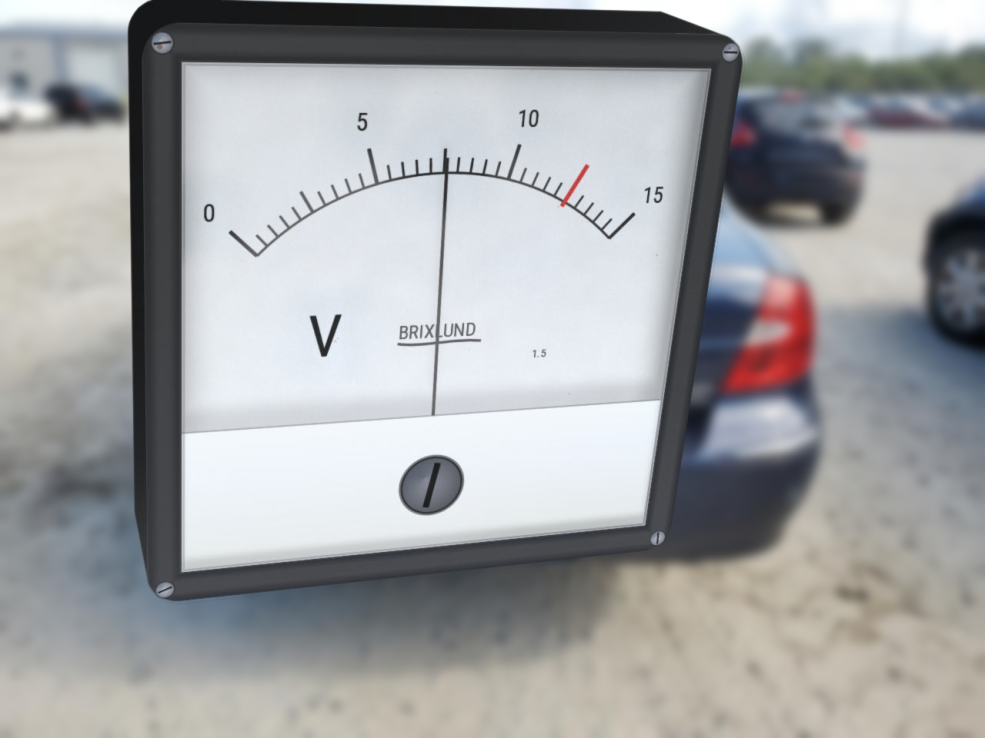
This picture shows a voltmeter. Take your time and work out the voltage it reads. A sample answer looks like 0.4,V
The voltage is 7.5,V
